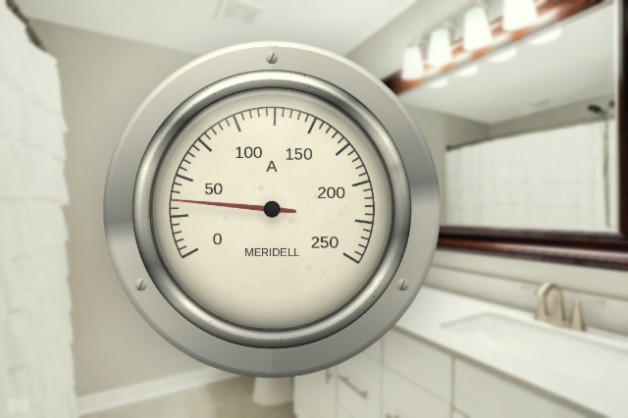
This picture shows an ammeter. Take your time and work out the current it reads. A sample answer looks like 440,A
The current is 35,A
